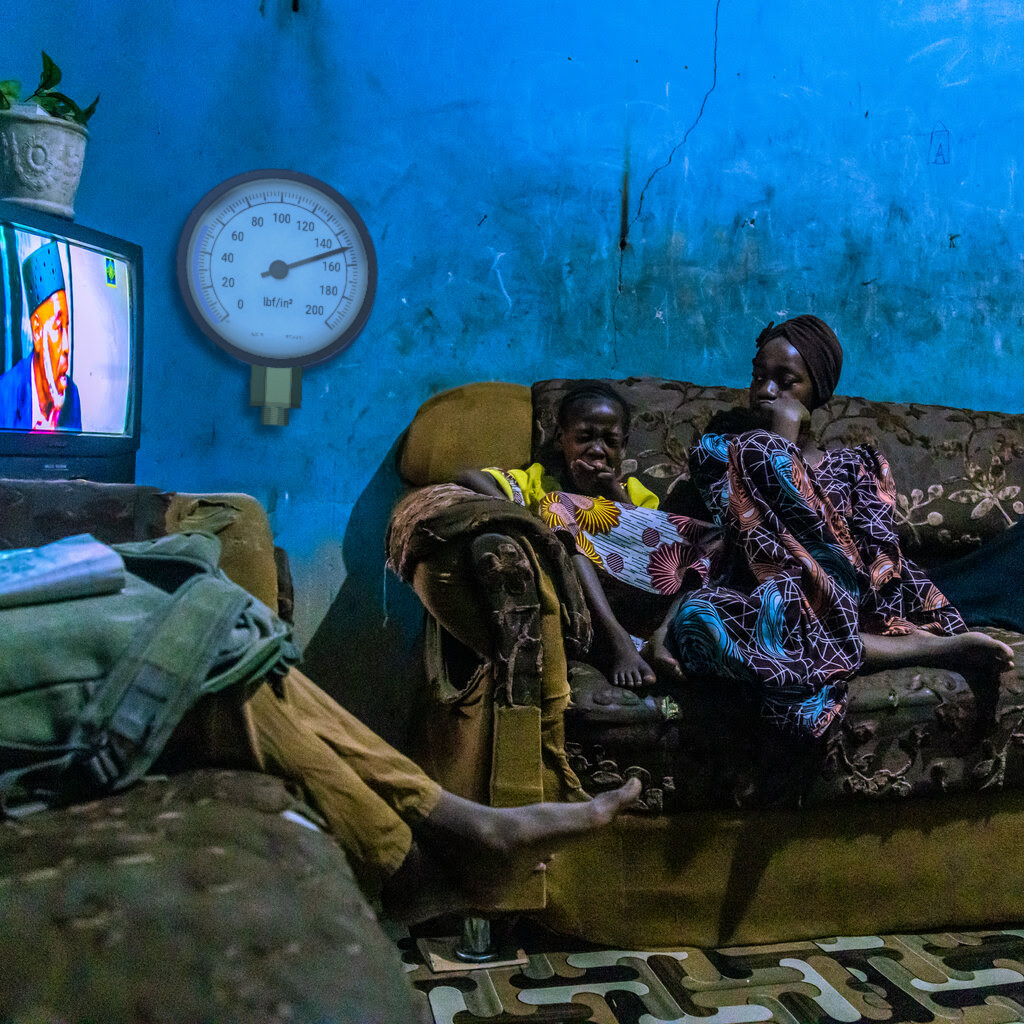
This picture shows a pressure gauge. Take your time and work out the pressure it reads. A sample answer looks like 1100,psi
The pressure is 150,psi
